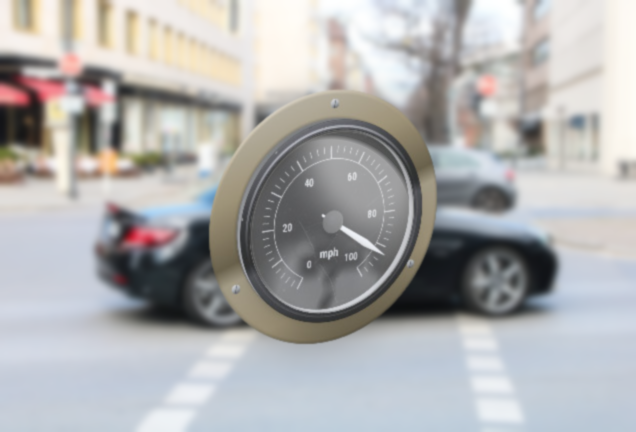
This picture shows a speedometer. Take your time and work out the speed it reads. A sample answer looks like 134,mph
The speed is 92,mph
